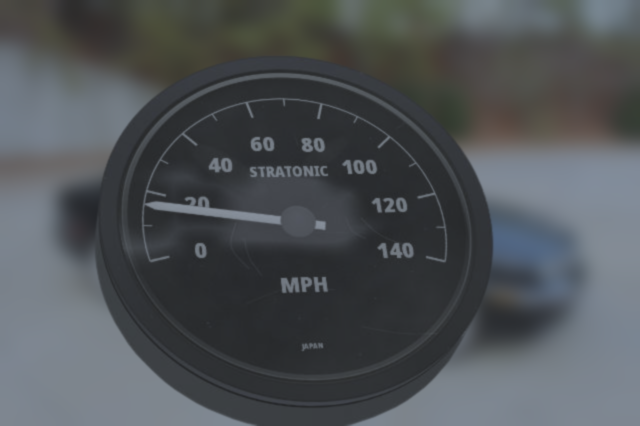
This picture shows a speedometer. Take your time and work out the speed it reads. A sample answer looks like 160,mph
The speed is 15,mph
